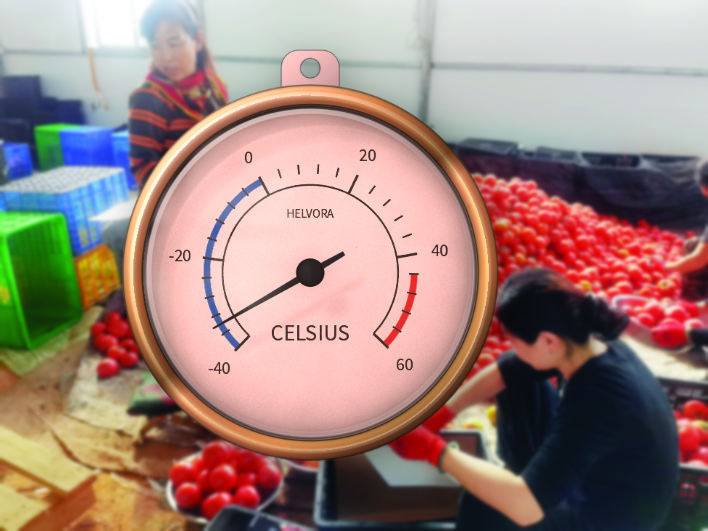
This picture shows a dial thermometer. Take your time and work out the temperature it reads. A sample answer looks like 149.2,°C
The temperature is -34,°C
